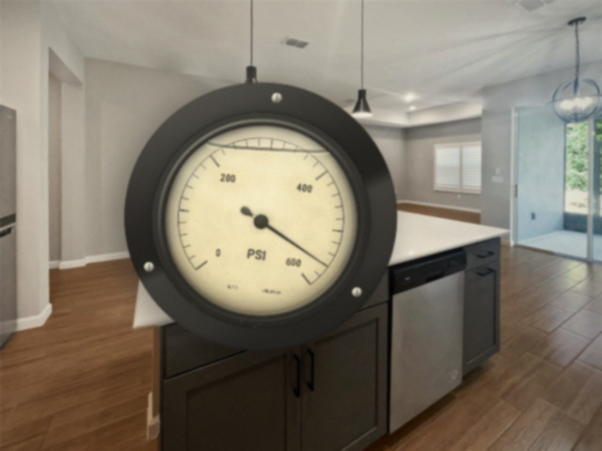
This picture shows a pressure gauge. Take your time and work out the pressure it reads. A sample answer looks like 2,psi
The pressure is 560,psi
